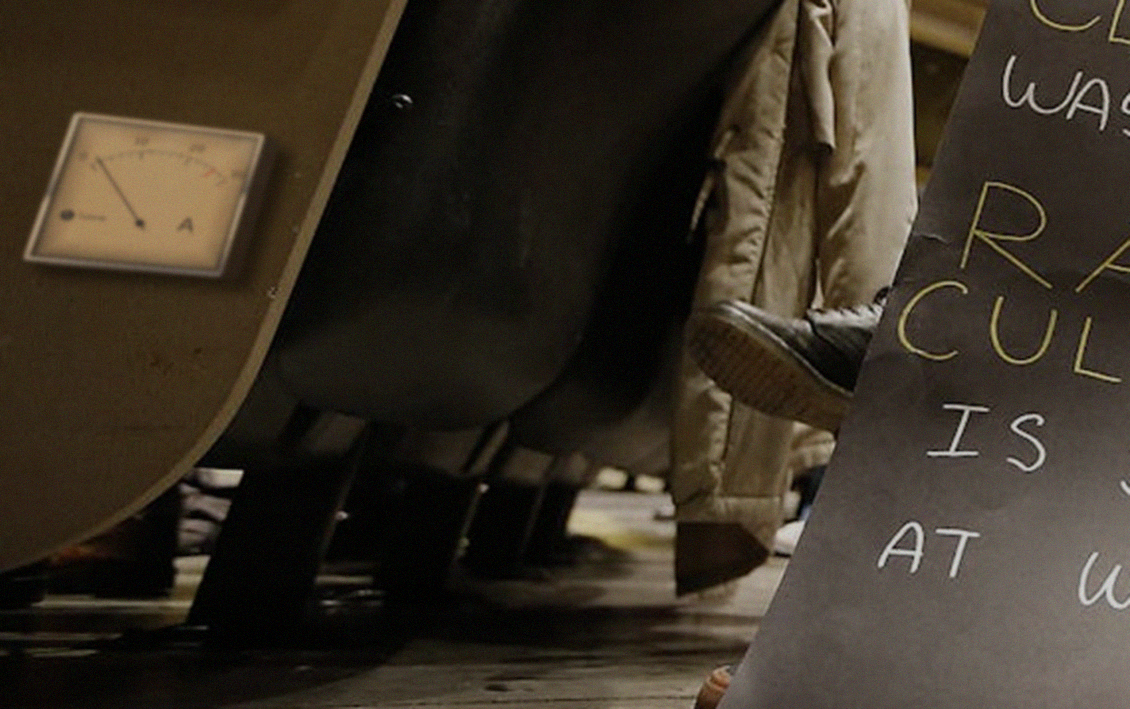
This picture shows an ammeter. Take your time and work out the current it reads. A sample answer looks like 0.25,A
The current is 2,A
